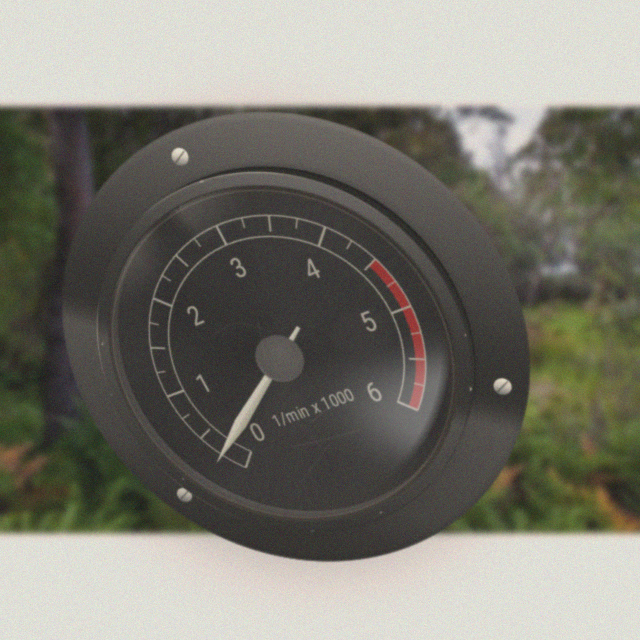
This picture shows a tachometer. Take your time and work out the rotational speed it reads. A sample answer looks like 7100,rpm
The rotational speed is 250,rpm
